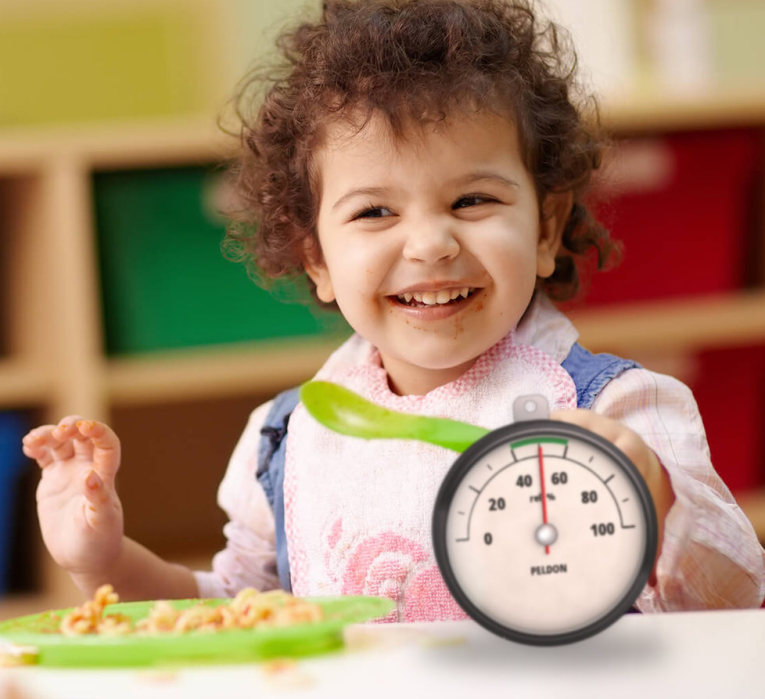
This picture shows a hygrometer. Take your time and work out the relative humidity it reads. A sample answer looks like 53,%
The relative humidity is 50,%
